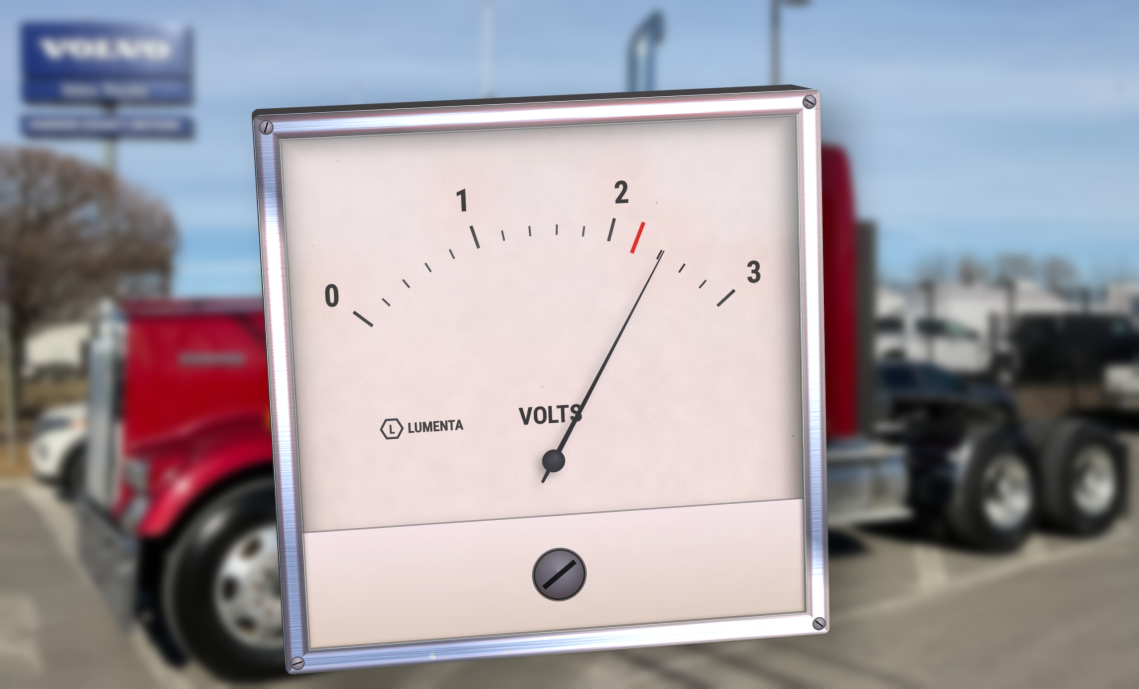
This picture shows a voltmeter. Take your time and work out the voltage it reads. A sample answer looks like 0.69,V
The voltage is 2.4,V
